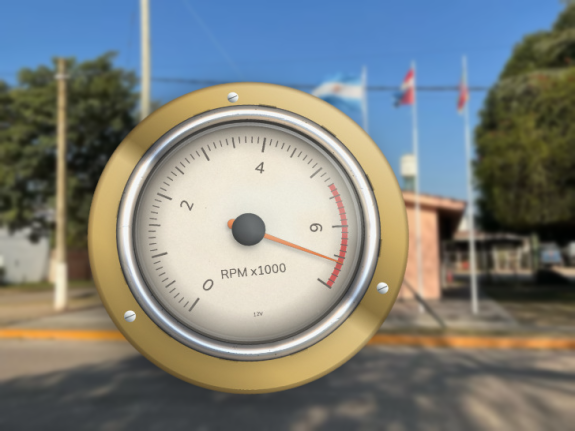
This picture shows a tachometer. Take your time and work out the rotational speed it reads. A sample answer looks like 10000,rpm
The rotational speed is 6600,rpm
